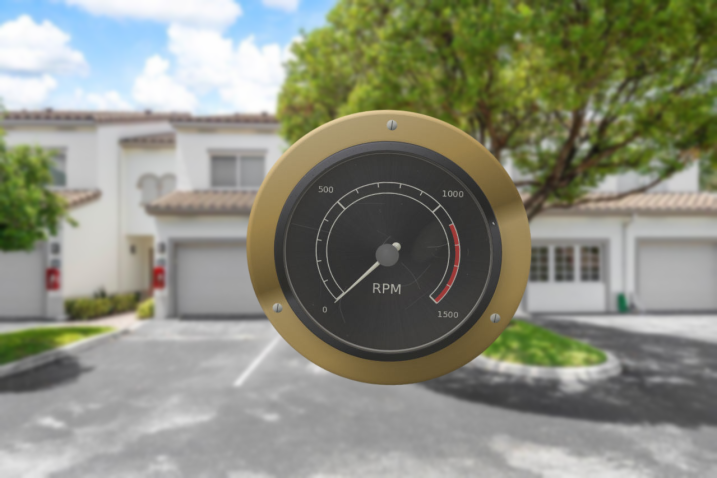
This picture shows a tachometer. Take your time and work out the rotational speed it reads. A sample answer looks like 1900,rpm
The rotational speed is 0,rpm
